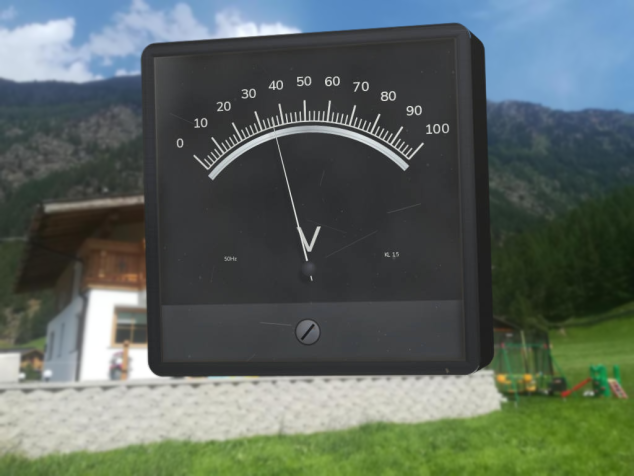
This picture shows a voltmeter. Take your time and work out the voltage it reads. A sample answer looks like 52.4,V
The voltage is 36,V
